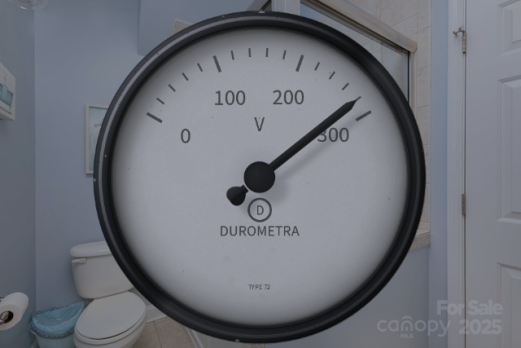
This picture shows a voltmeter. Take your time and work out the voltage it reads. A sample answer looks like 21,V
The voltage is 280,V
